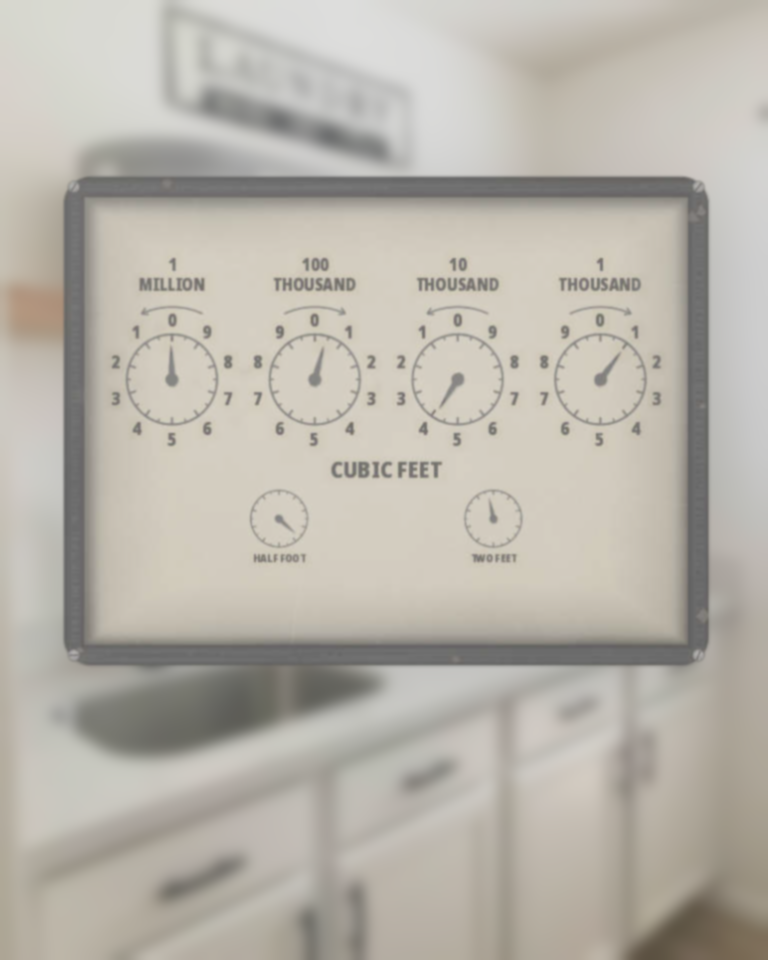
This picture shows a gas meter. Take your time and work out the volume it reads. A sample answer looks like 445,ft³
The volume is 4100,ft³
